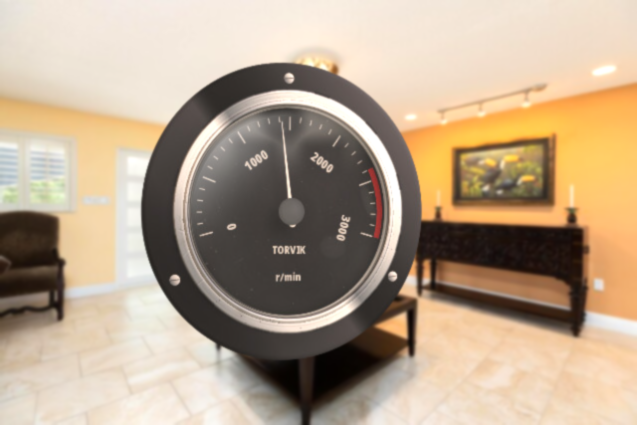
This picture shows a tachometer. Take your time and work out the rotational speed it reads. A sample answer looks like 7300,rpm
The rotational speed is 1400,rpm
